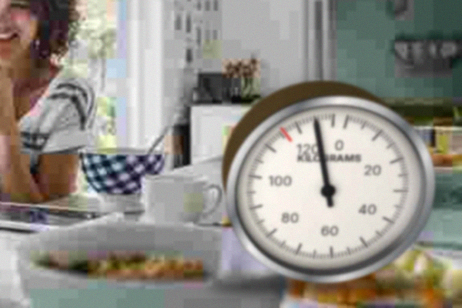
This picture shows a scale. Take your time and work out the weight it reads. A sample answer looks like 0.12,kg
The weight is 125,kg
